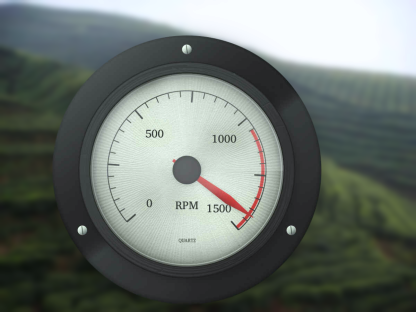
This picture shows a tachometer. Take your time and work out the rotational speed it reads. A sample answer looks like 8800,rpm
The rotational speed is 1425,rpm
